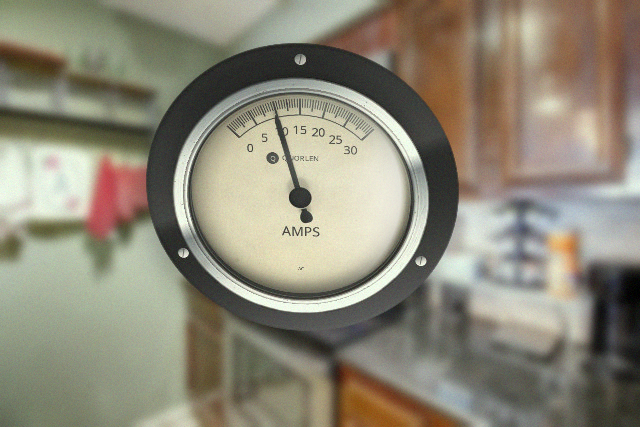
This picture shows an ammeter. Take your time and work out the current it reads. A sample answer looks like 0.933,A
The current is 10,A
